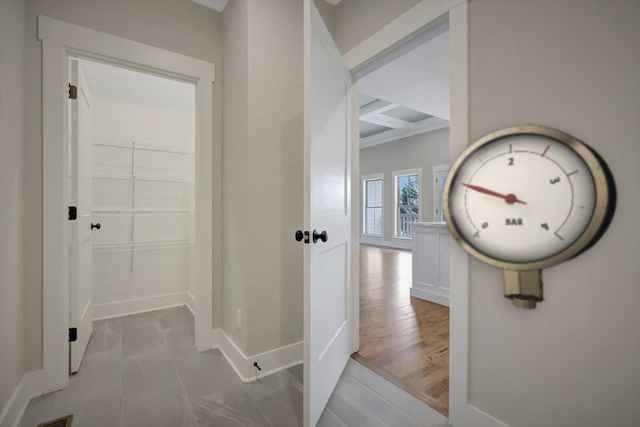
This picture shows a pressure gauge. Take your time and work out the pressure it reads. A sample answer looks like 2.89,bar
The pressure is 1,bar
